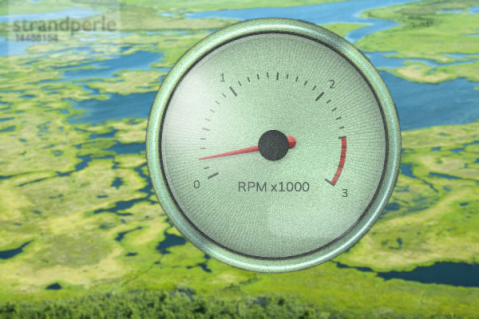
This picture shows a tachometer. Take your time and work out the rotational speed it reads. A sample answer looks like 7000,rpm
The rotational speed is 200,rpm
